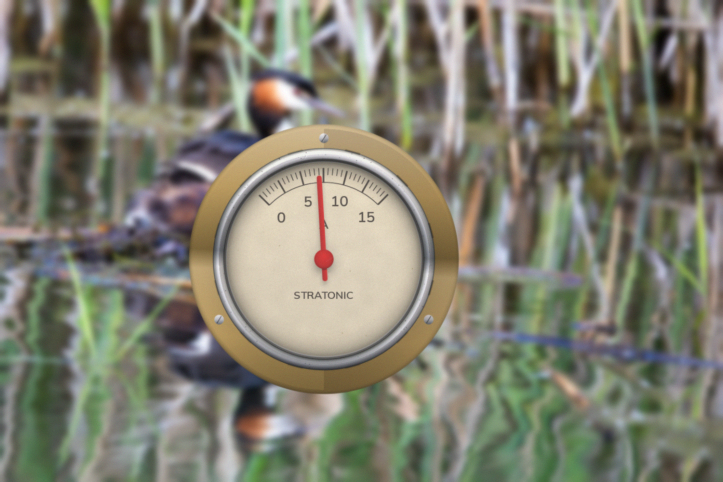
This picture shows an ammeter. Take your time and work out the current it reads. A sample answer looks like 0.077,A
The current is 7,A
